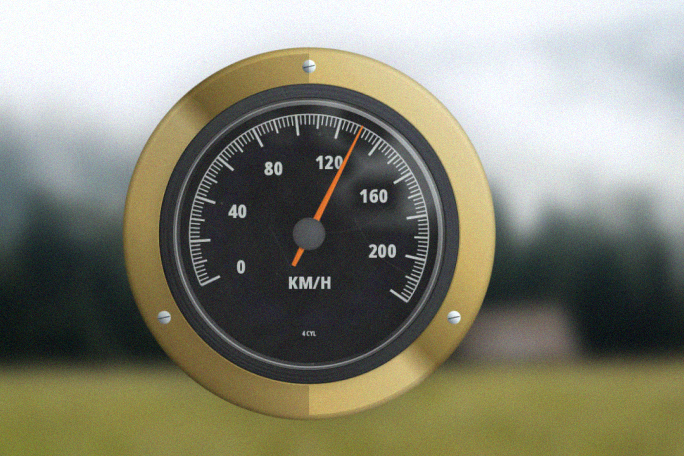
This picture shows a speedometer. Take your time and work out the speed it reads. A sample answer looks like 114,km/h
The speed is 130,km/h
